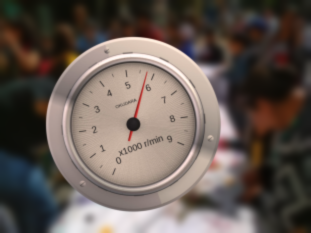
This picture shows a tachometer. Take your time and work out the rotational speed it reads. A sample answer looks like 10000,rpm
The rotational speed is 5750,rpm
